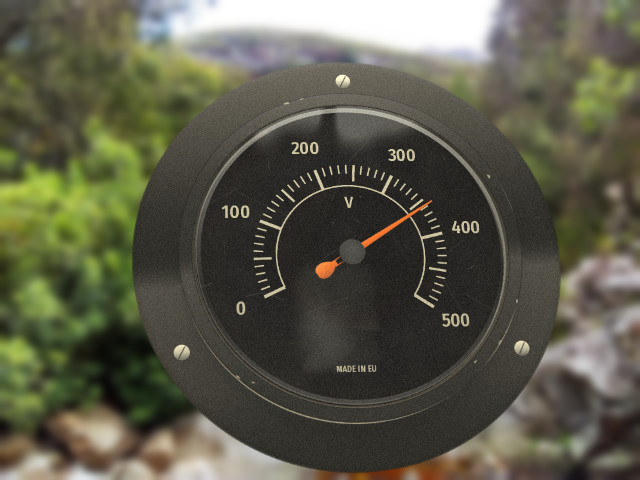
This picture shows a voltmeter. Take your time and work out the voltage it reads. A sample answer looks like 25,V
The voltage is 360,V
